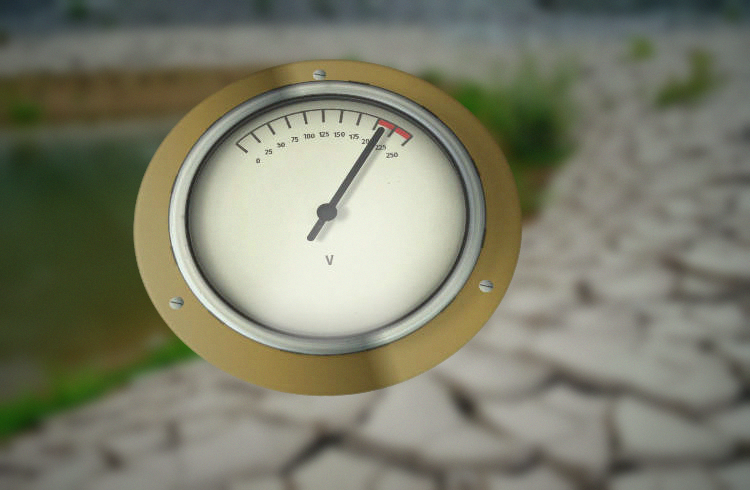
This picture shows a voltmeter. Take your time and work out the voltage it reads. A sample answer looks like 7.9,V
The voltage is 212.5,V
